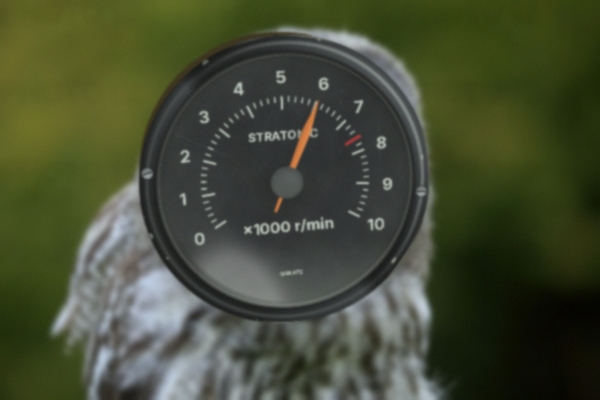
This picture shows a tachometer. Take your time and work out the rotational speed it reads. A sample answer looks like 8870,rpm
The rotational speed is 6000,rpm
